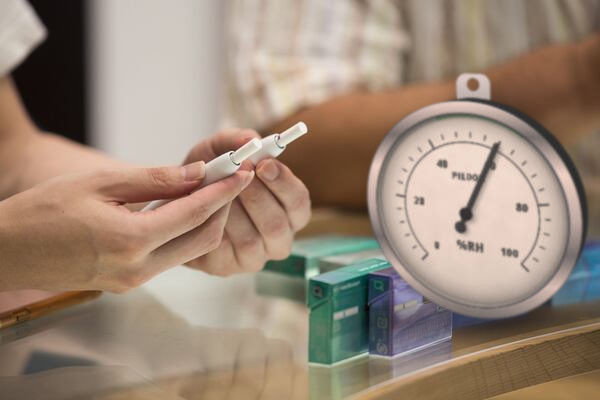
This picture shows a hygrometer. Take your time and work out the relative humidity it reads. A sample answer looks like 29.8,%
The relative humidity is 60,%
